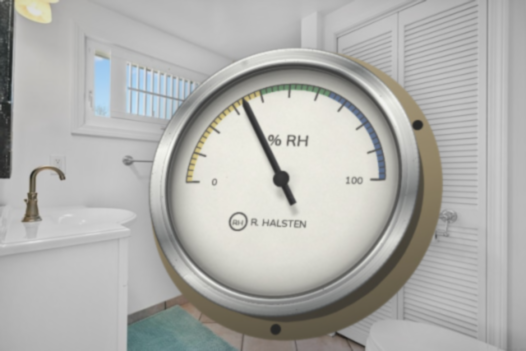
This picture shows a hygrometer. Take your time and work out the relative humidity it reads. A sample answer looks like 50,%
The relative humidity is 34,%
